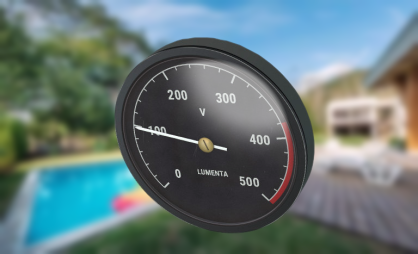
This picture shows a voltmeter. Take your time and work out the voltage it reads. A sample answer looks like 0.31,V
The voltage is 100,V
